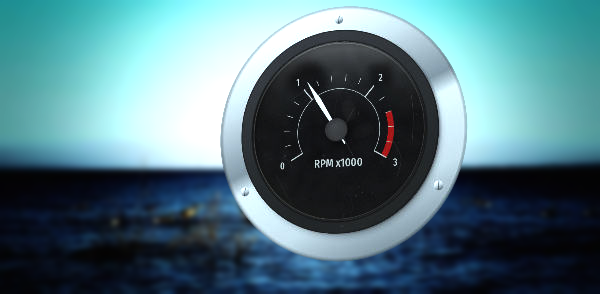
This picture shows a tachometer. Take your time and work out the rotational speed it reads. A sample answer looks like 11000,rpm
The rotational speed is 1100,rpm
